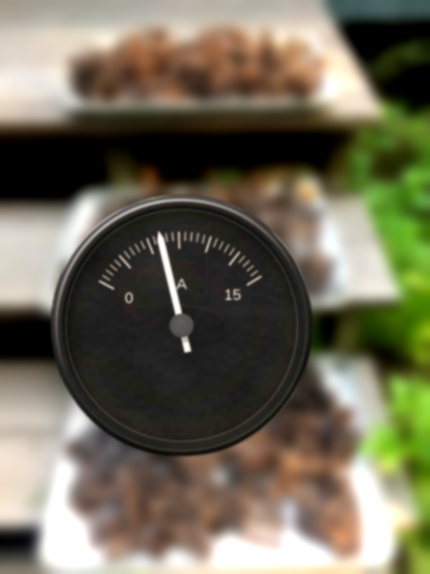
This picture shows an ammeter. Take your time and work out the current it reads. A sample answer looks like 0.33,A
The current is 6,A
